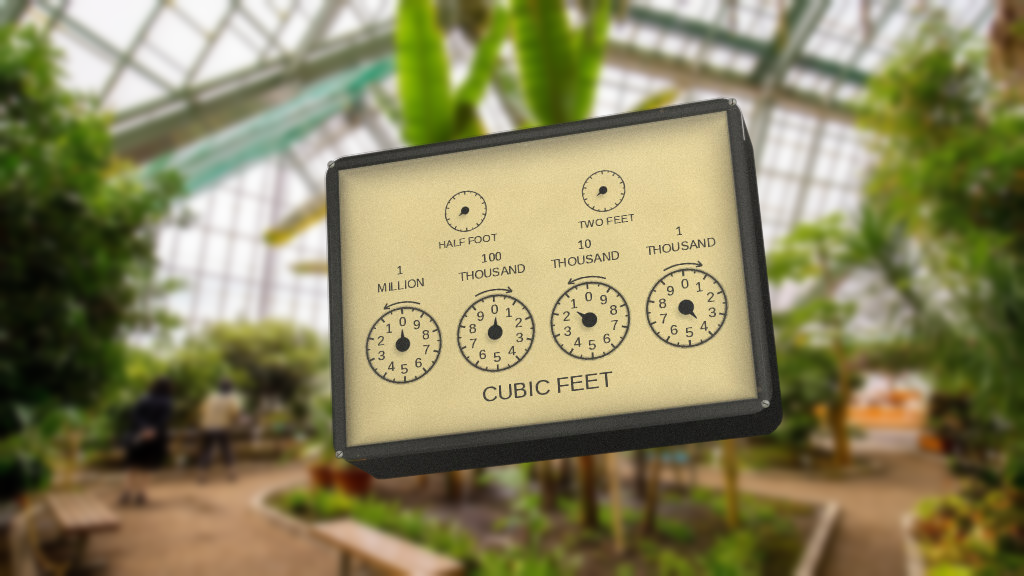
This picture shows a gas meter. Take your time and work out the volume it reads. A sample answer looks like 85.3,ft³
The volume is 1400,ft³
